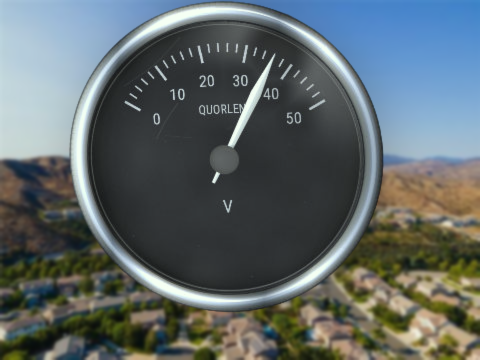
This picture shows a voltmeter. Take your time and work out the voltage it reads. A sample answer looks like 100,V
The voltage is 36,V
